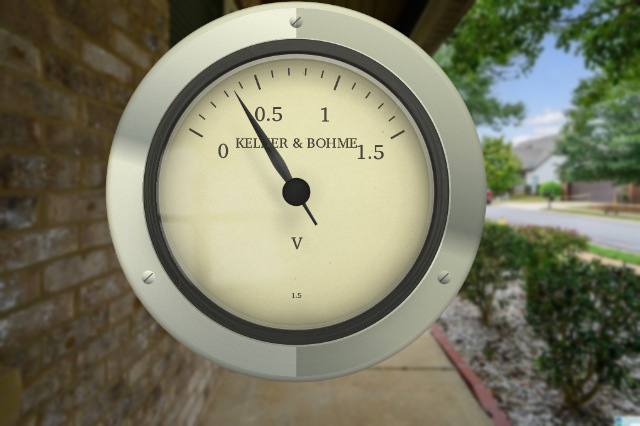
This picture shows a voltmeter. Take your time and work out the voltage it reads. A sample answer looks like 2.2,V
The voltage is 0.35,V
